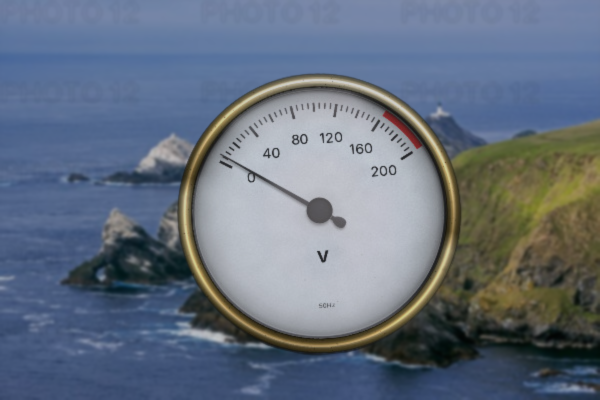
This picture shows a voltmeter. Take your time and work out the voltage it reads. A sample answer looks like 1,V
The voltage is 5,V
